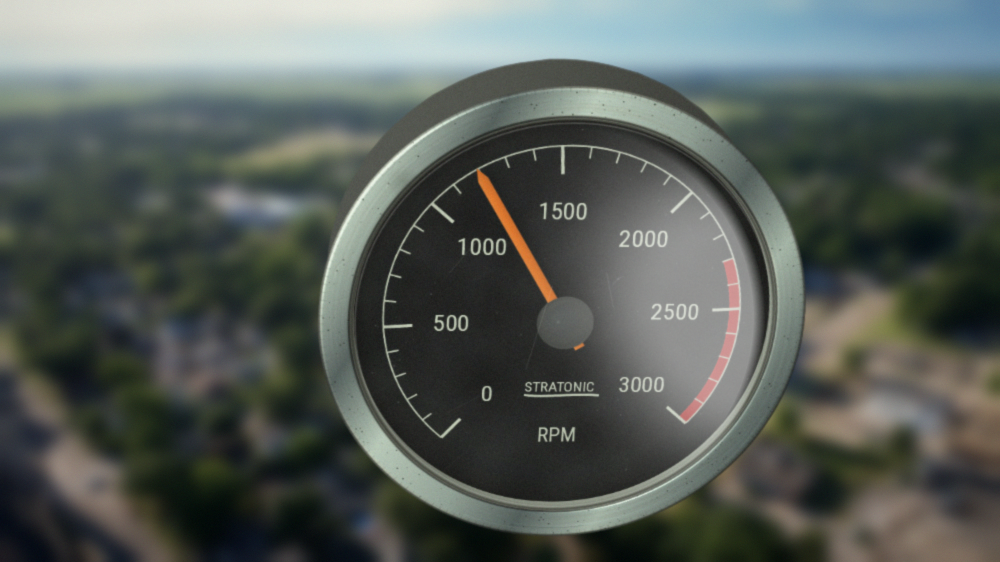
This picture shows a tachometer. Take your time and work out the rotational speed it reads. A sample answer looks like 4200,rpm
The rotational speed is 1200,rpm
